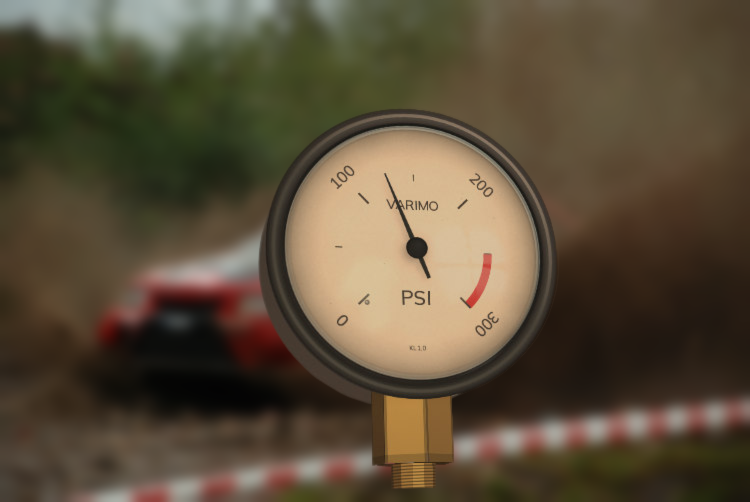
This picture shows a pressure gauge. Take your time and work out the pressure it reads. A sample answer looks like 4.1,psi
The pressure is 125,psi
